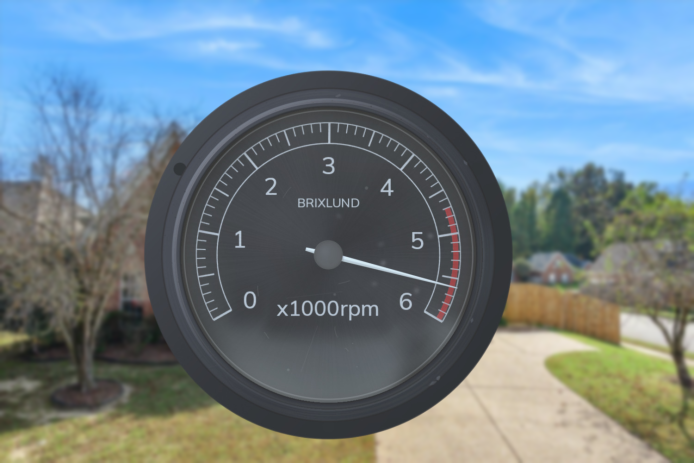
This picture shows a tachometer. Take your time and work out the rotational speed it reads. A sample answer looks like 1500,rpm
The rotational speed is 5600,rpm
